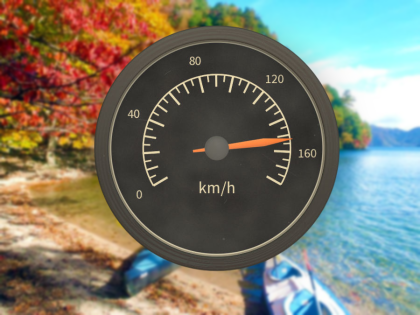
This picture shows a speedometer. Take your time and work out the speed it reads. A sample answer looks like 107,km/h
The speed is 152.5,km/h
